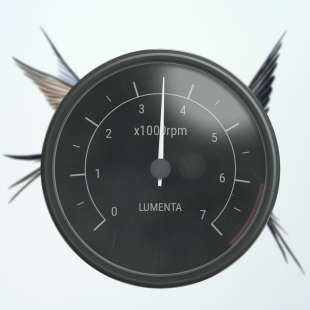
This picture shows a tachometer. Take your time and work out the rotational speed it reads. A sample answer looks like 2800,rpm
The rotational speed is 3500,rpm
